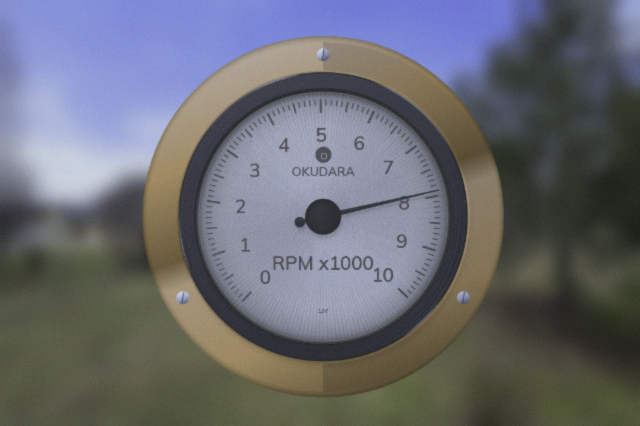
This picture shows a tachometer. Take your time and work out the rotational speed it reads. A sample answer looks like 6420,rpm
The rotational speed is 7900,rpm
